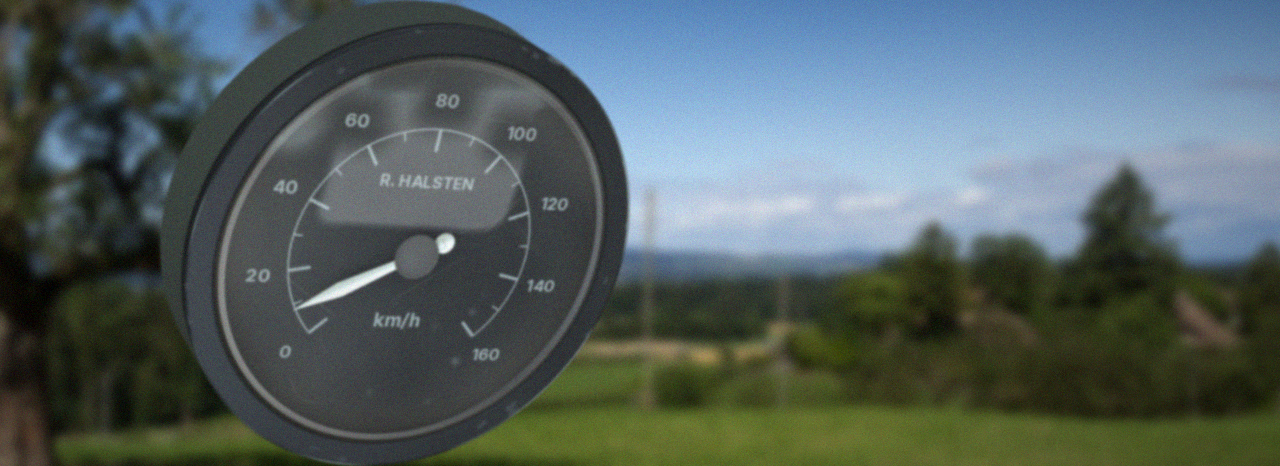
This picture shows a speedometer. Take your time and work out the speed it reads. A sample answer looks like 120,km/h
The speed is 10,km/h
